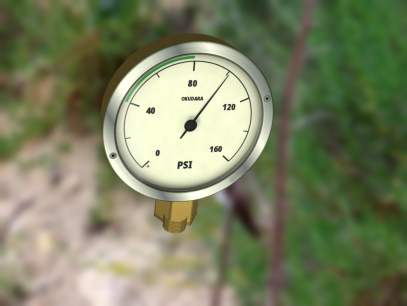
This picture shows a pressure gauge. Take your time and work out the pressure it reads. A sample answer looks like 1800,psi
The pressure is 100,psi
